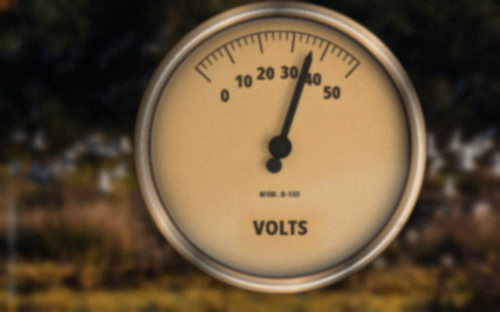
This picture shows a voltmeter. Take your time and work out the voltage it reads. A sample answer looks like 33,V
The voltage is 36,V
